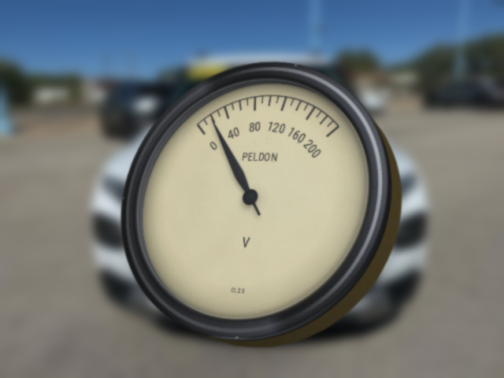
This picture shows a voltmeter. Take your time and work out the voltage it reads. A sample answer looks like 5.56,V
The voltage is 20,V
